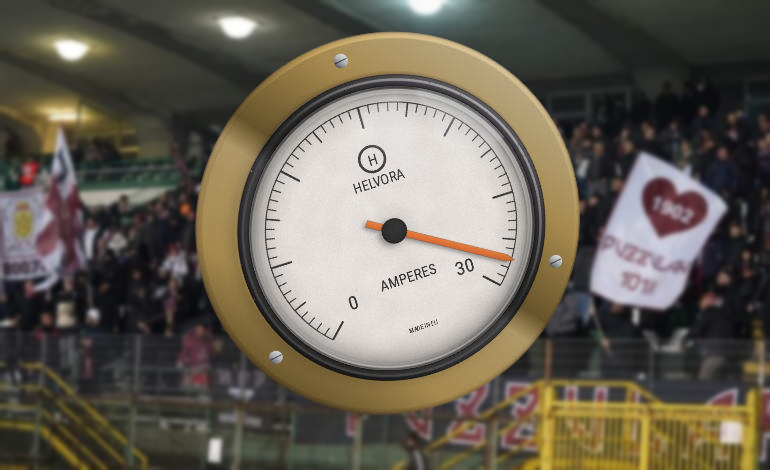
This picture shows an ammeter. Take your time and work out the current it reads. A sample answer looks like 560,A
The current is 28.5,A
